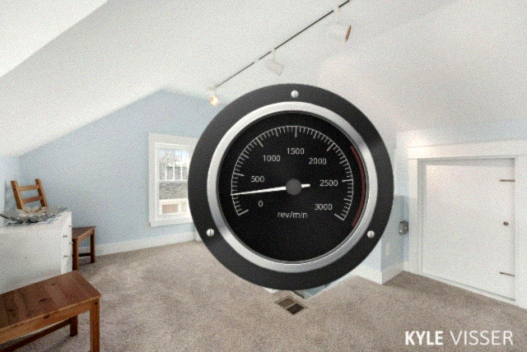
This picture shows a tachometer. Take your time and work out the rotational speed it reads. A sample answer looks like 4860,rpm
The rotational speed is 250,rpm
